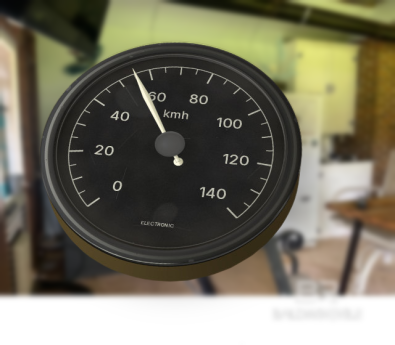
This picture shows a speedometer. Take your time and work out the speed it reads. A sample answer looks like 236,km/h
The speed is 55,km/h
